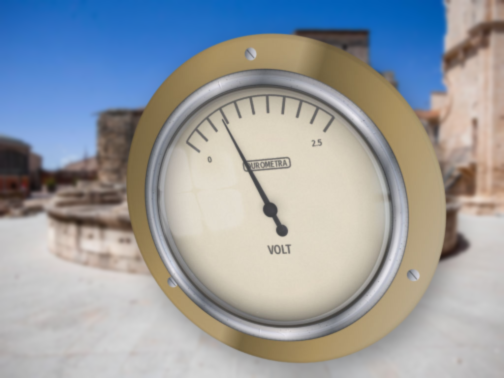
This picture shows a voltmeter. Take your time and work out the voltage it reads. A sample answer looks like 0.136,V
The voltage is 0.75,V
